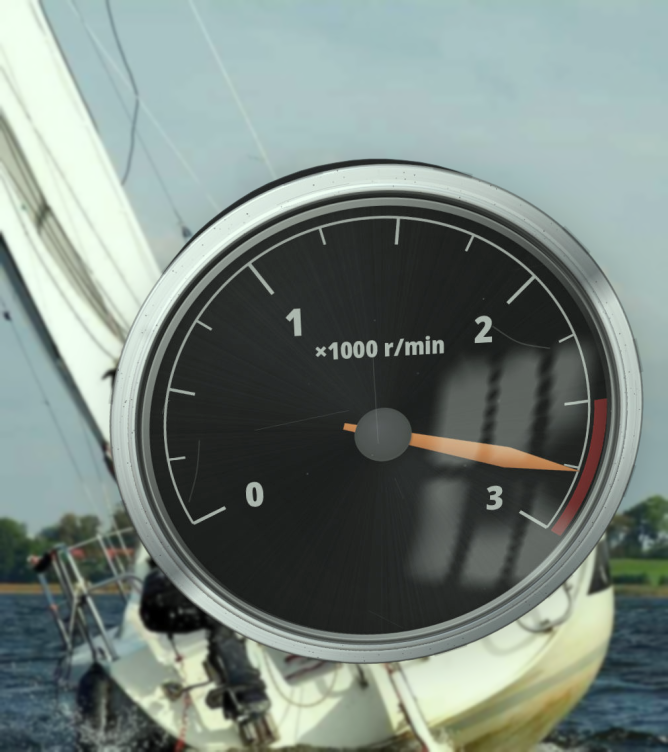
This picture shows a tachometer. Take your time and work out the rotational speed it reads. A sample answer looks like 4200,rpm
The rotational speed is 2750,rpm
